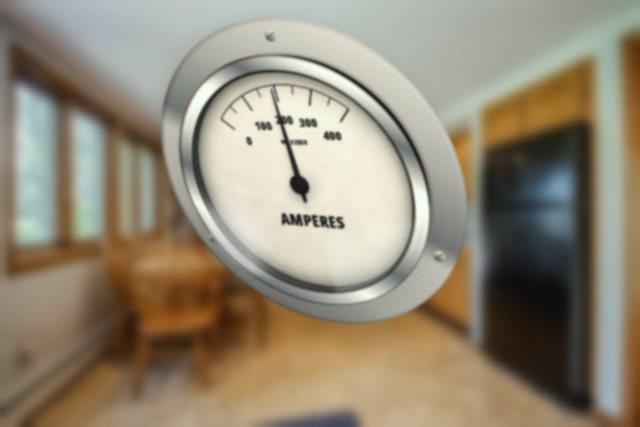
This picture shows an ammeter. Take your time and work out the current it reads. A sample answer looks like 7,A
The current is 200,A
